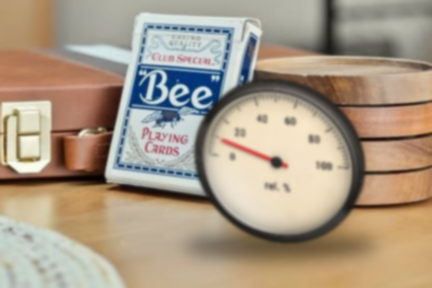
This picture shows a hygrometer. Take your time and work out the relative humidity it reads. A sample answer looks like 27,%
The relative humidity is 10,%
